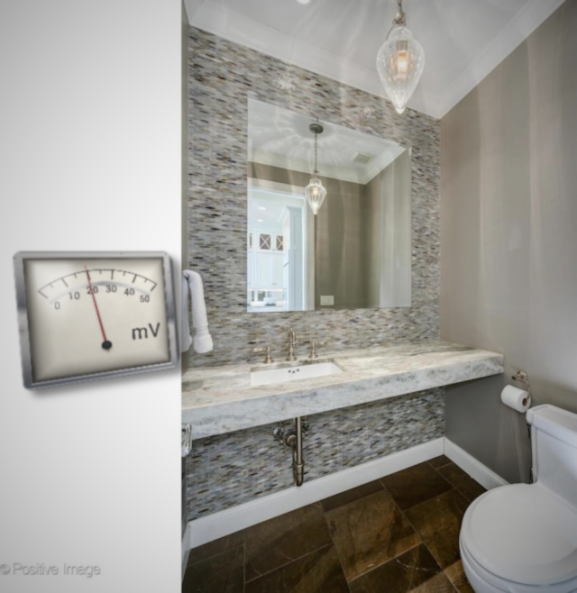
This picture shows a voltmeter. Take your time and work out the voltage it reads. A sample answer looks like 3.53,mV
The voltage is 20,mV
